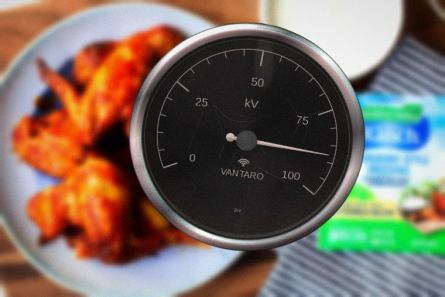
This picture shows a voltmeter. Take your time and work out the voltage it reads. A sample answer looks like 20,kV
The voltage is 87.5,kV
